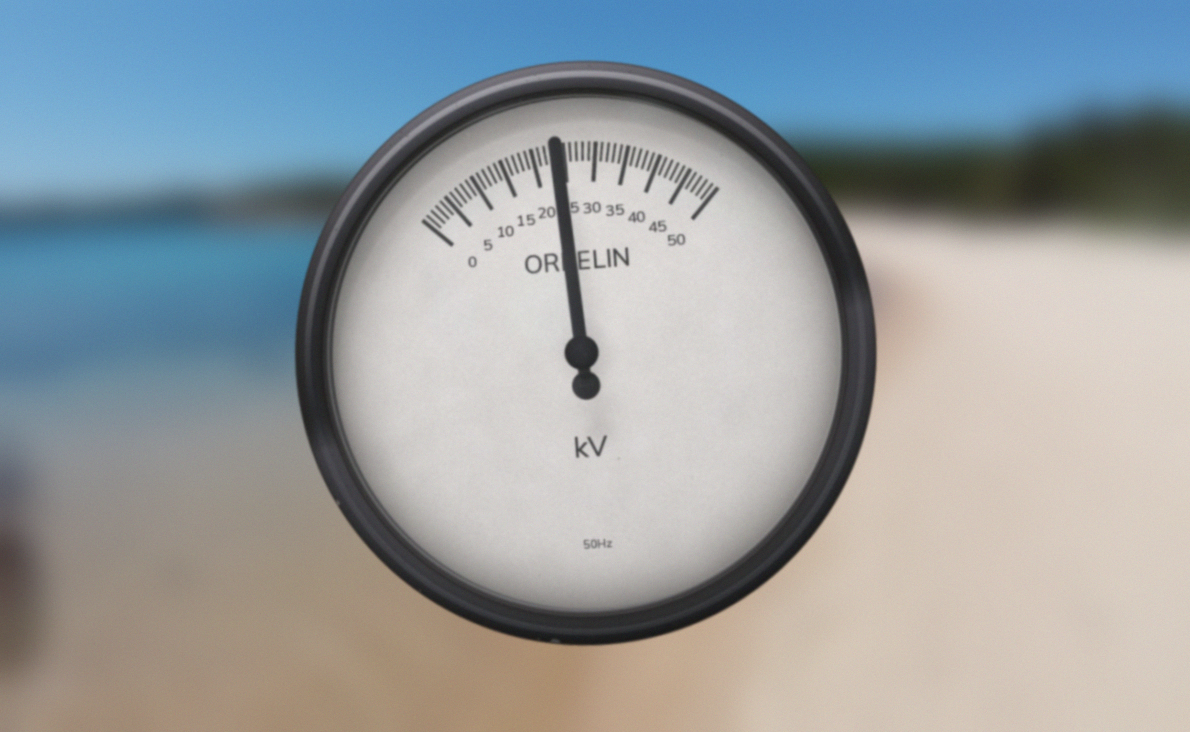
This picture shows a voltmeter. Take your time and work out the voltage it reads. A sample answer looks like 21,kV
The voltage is 24,kV
